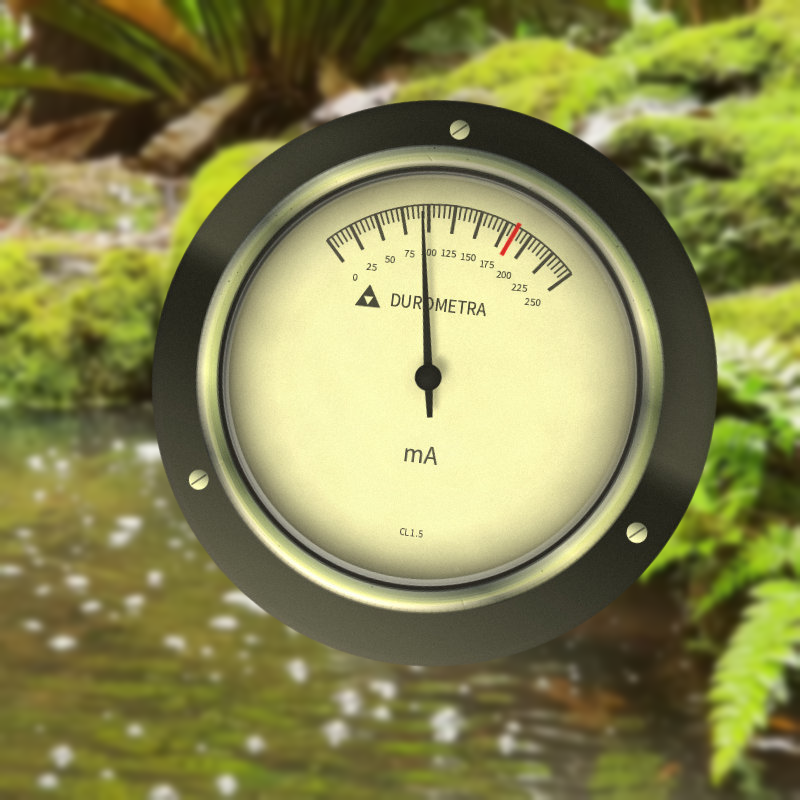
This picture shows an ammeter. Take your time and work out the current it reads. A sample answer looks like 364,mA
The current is 95,mA
